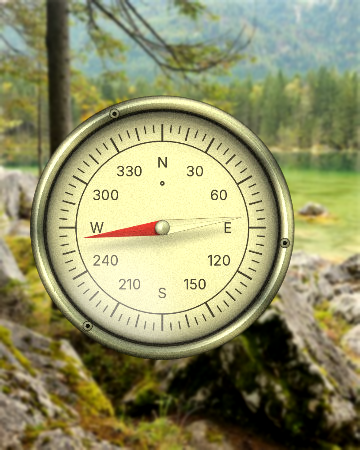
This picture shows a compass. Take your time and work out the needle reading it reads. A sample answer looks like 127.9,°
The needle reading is 262.5,°
